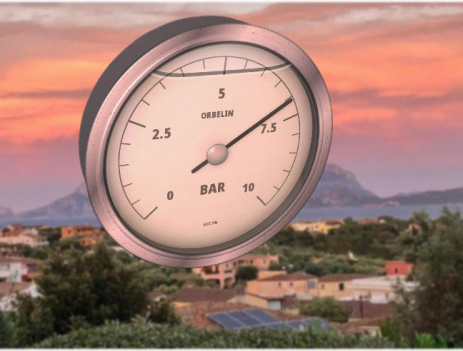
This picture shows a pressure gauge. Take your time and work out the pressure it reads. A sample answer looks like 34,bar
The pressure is 7,bar
